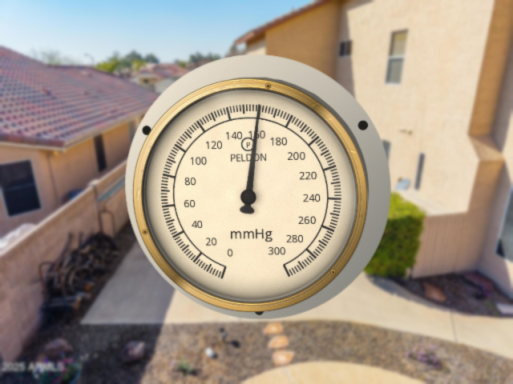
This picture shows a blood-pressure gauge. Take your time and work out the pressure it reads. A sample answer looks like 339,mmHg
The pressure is 160,mmHg
